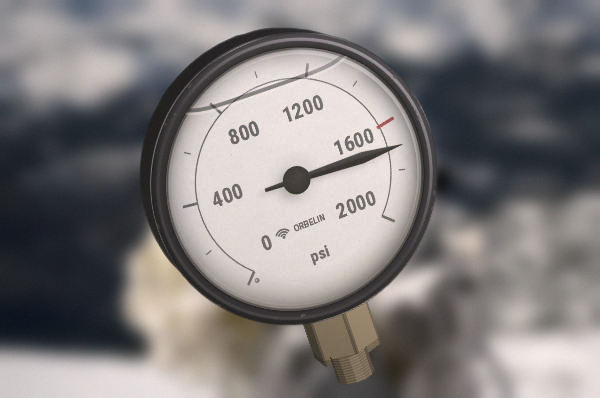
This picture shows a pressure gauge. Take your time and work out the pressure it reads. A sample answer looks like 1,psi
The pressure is 1700,psi
